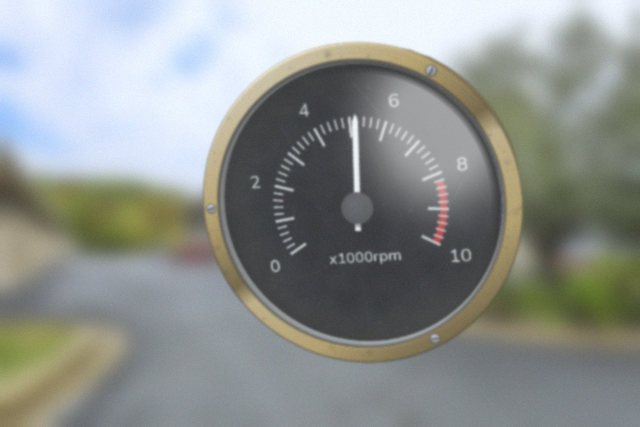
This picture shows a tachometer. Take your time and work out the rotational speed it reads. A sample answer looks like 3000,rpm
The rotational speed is 5200,rpm
